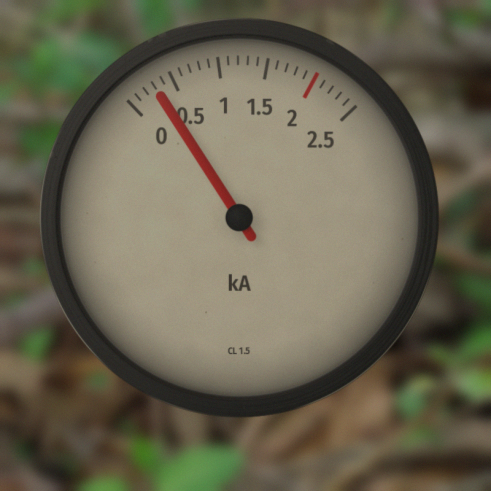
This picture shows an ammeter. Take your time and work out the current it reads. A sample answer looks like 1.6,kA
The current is 0.3,kA
